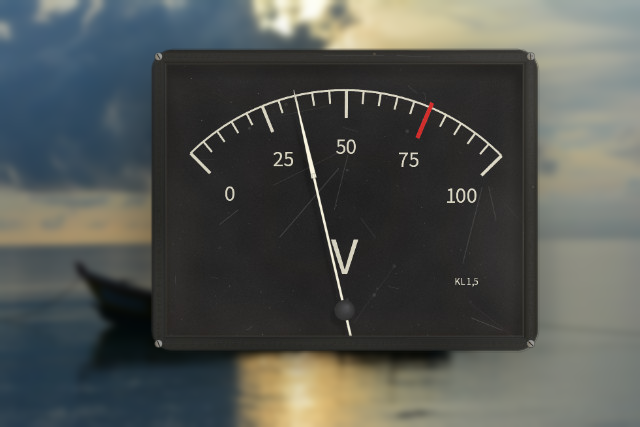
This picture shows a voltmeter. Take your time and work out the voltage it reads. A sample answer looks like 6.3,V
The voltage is 35,V
